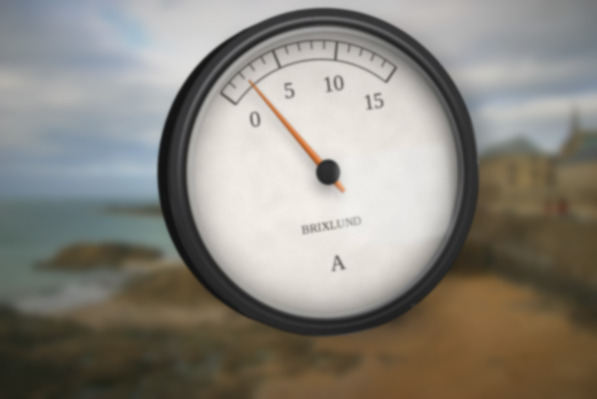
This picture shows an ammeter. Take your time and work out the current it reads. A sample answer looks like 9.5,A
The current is 2,A
